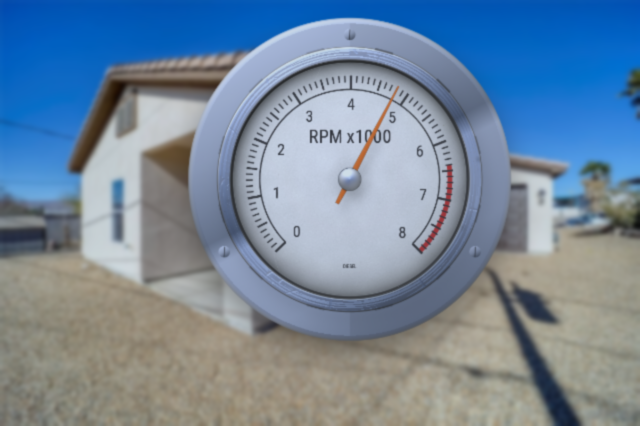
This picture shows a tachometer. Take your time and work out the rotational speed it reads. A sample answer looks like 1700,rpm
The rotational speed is 4800,rpm
